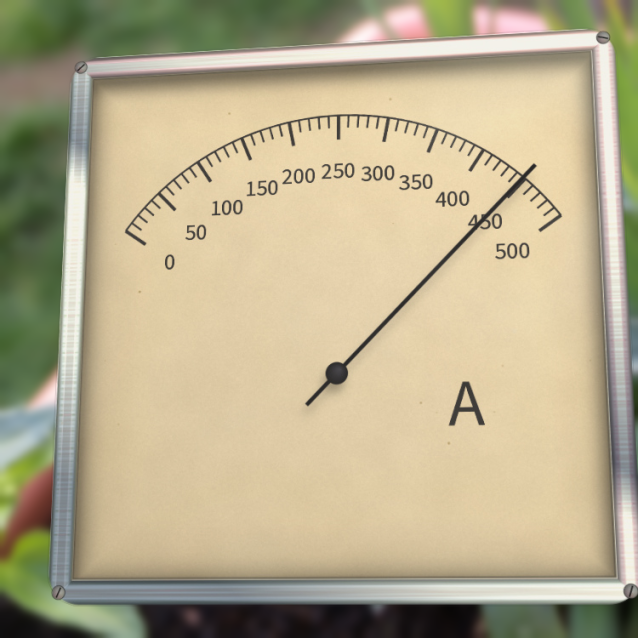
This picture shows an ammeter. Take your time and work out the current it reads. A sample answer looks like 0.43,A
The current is 450,A
